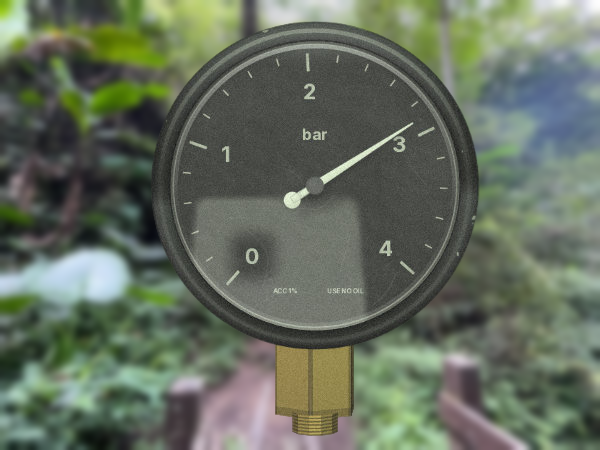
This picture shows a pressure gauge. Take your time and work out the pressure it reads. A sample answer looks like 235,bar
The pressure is 2.9,bar
